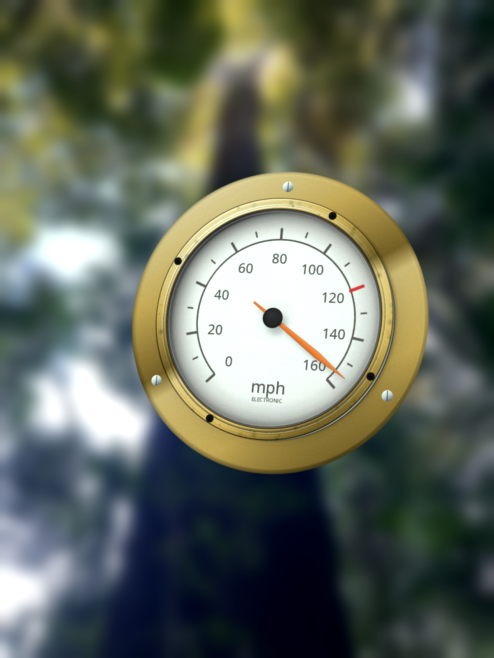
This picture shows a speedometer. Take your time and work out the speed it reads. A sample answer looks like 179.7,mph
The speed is 155,mph
